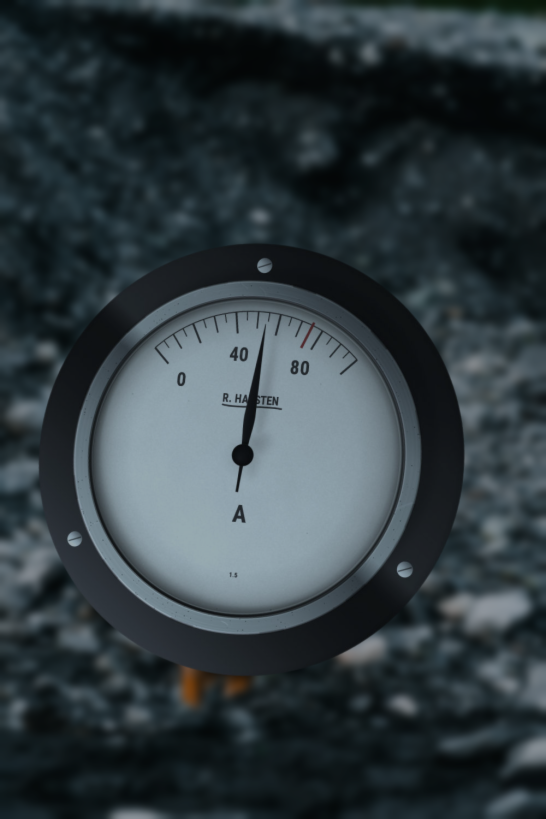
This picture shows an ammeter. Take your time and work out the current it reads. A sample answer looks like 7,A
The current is 55,A
